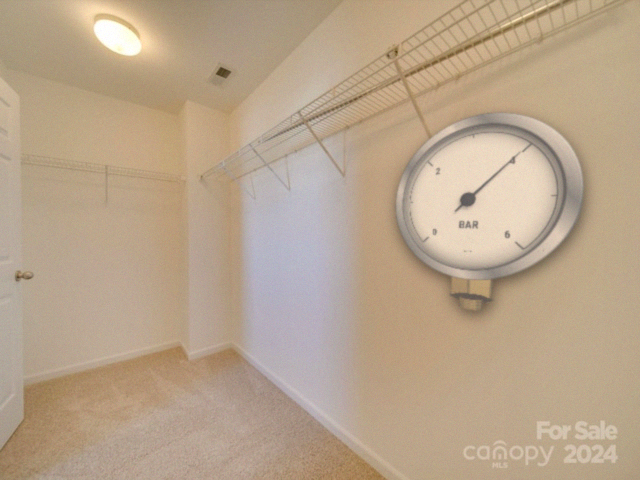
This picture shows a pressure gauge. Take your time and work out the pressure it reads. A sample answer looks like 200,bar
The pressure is 4,bar
